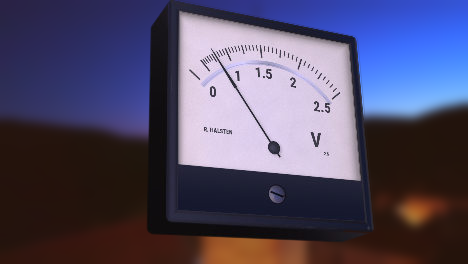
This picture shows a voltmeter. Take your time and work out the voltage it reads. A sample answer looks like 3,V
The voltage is 0.75,V
